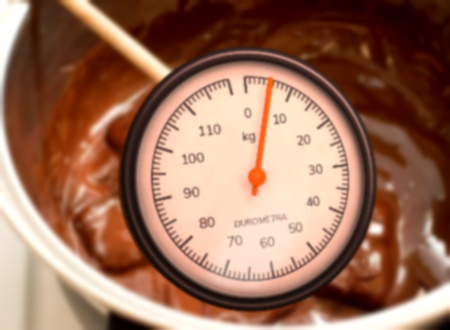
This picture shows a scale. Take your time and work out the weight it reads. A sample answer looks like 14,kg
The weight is 5,kg
